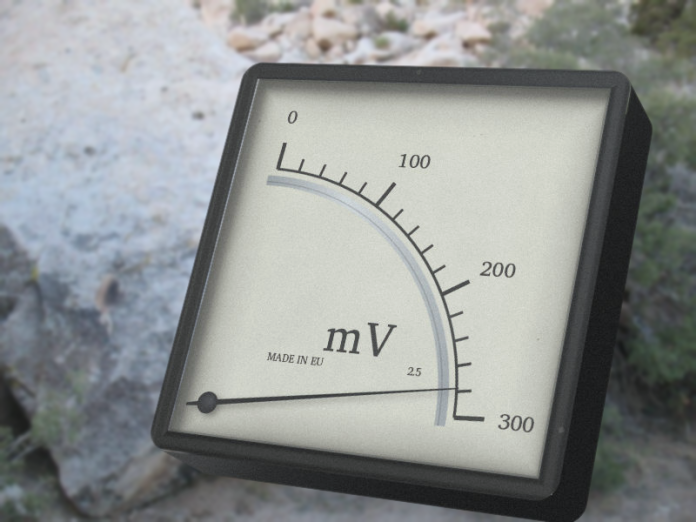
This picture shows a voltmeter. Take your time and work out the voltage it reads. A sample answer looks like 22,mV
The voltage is 280,mV
